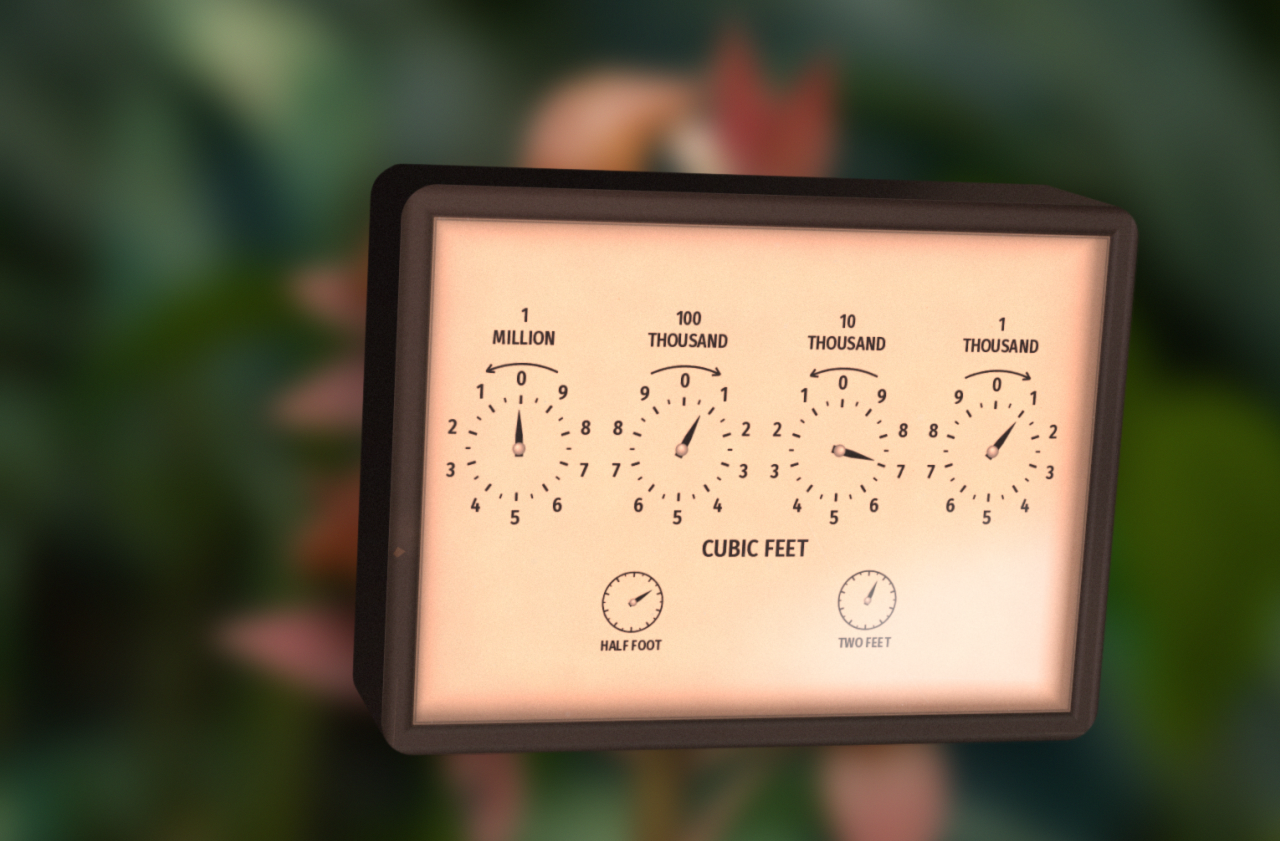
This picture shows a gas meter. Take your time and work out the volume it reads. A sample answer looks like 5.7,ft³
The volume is 7100,ft³
